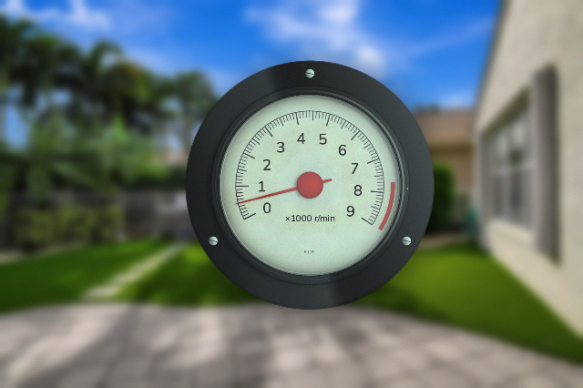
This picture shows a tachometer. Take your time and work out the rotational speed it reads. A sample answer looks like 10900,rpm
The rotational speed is 500,rpm
